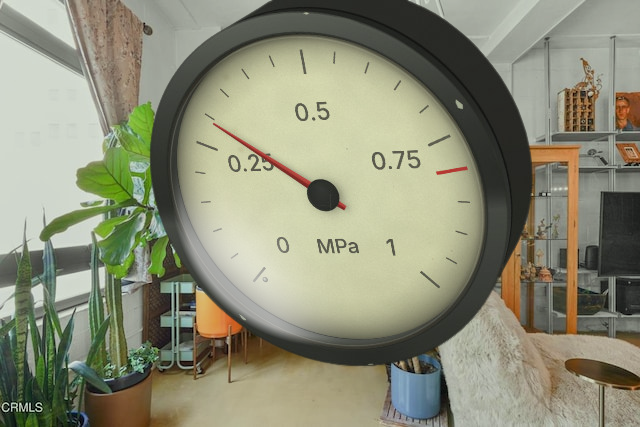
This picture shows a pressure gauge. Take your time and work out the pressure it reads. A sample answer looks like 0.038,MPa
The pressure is 0.3,MPa
